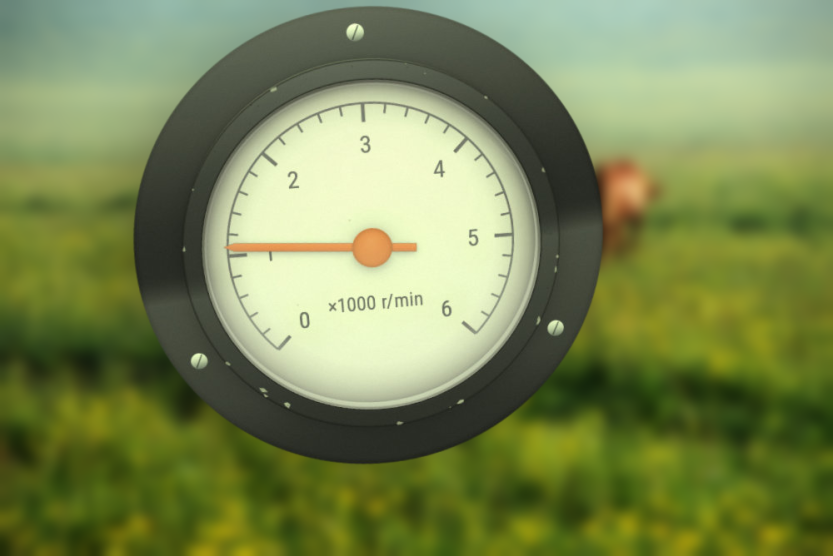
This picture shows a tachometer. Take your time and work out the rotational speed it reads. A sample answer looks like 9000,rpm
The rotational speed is 1100,rpm
